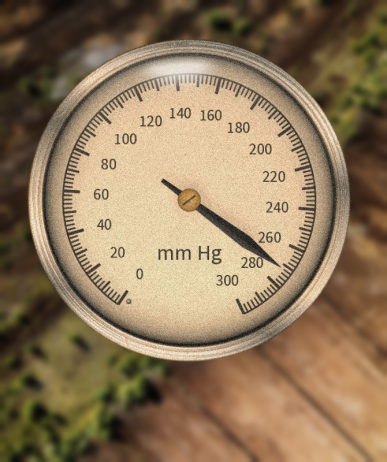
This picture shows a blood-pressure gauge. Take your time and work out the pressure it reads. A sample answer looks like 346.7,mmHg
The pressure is 272,mmHg
